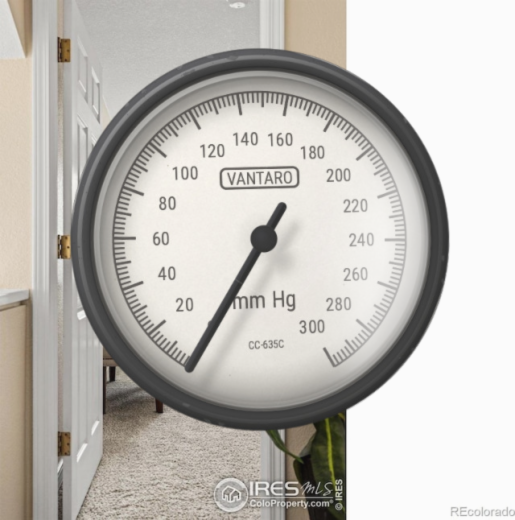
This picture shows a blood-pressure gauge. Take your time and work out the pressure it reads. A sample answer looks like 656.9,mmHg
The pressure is 0,mmHg
